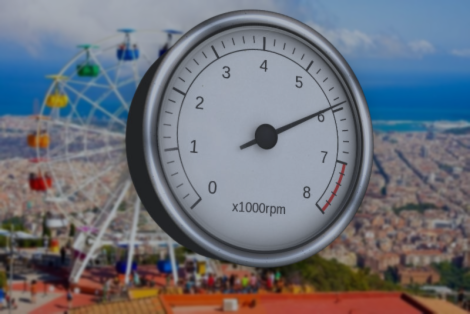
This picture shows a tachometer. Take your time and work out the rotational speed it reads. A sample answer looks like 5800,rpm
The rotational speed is 5900,rpm
